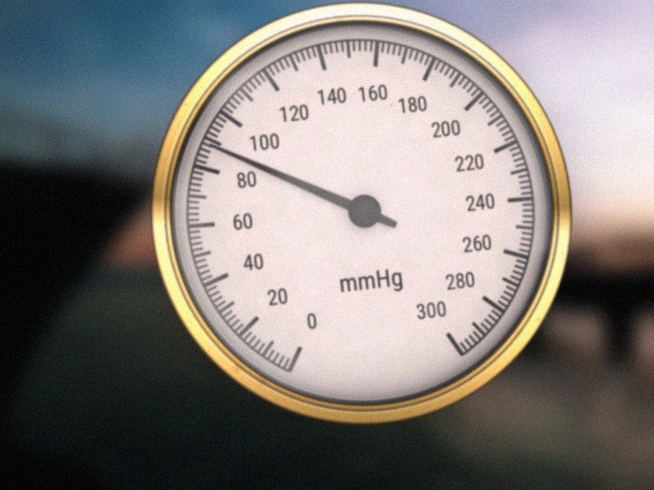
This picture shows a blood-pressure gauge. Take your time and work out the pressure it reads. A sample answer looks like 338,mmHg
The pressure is 88,mmHg
